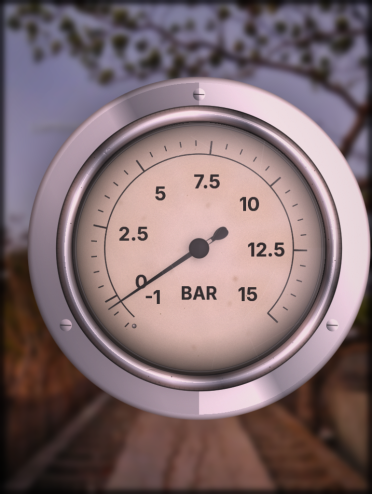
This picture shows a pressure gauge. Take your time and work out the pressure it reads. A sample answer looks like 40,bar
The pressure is -0.25,bar
